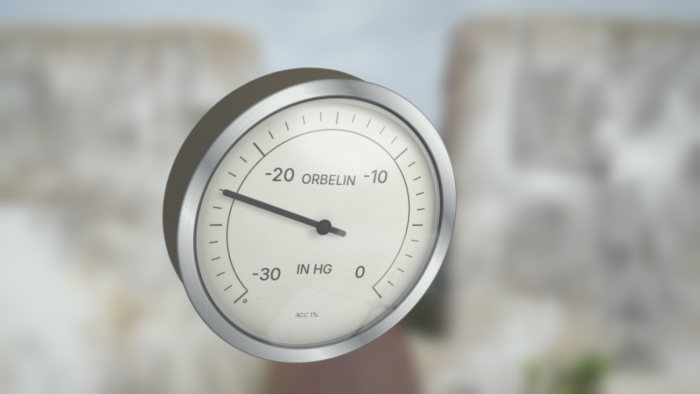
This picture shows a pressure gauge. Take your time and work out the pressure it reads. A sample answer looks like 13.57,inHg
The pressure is -23,inHg
